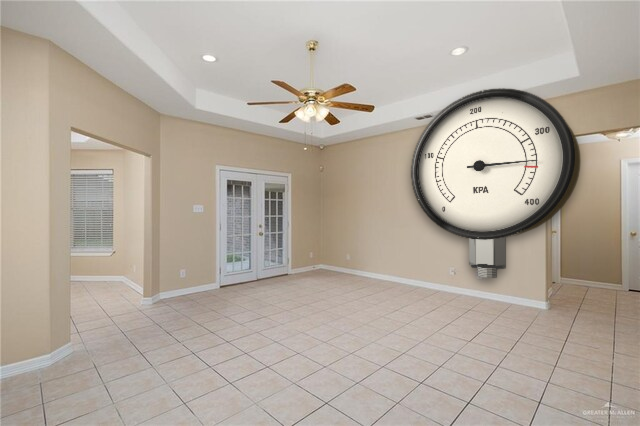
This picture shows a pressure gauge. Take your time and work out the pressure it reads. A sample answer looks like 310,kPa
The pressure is 340,kPa
